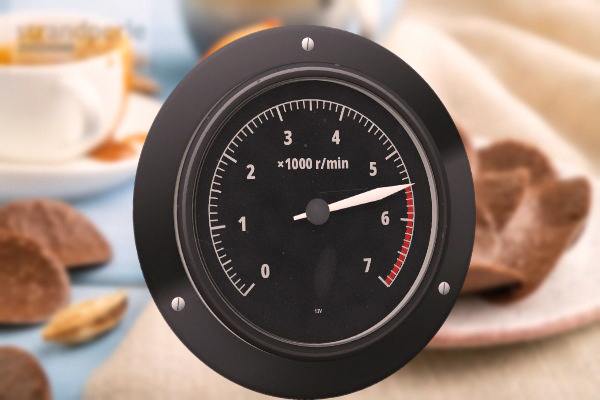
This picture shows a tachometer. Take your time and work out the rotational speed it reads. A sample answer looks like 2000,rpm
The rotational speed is 5500,rpm
